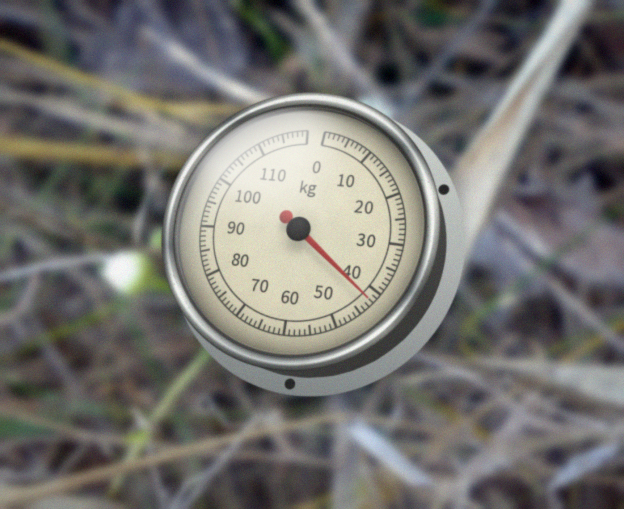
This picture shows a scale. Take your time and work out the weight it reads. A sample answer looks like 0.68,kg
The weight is 42,kg
